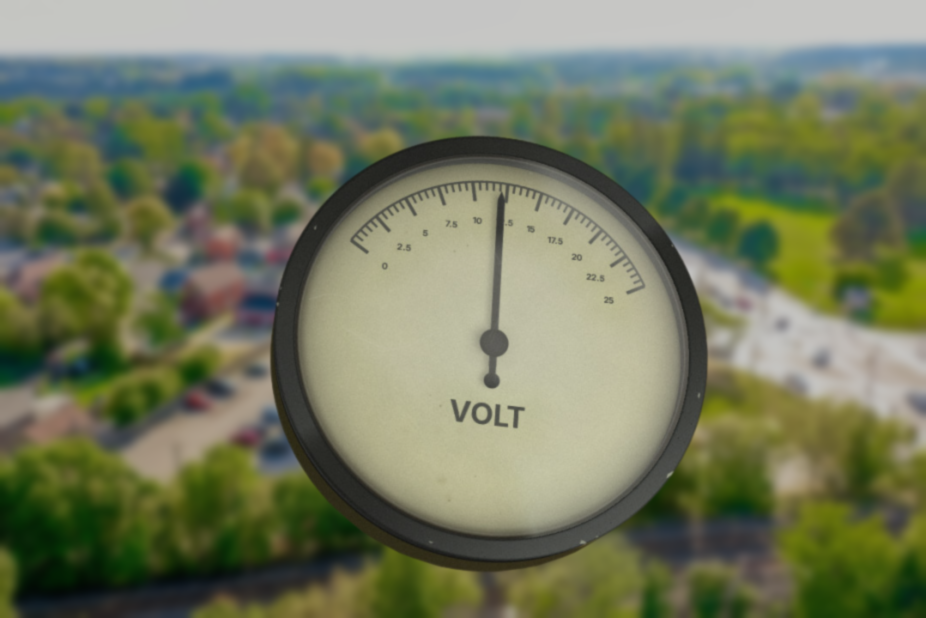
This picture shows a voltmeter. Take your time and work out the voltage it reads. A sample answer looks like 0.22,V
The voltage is 12,V
